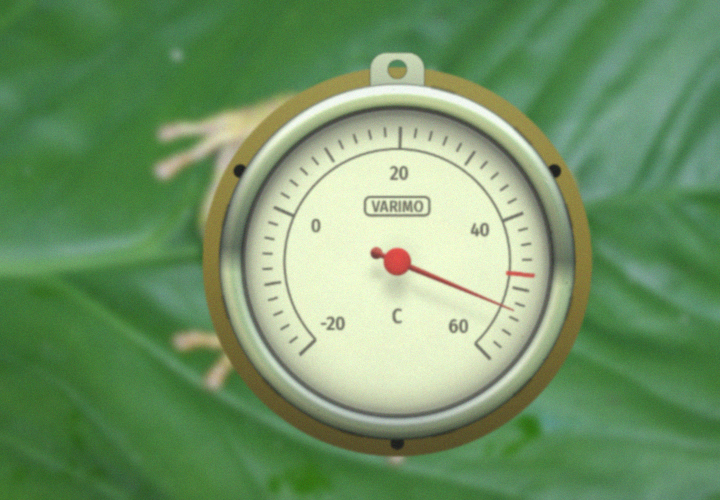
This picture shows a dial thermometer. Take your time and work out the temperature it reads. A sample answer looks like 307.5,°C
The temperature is 53,°C
